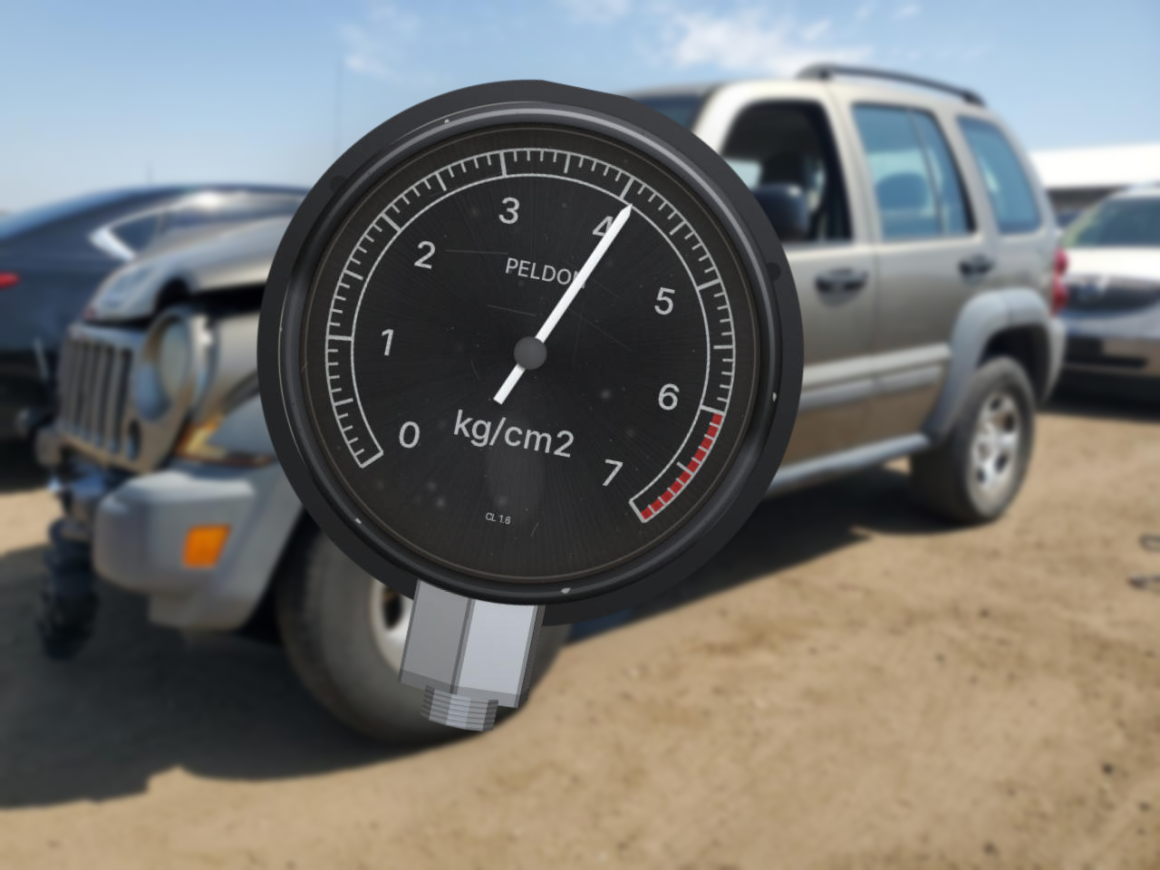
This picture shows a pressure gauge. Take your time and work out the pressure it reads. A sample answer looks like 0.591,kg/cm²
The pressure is 4.1,kg/cm²
